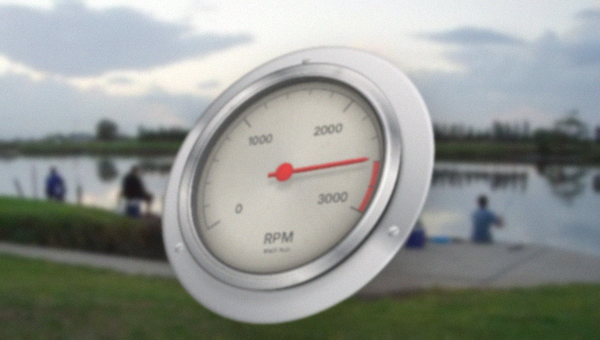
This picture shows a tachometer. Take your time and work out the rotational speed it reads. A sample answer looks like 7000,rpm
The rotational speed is 2600,rpm
